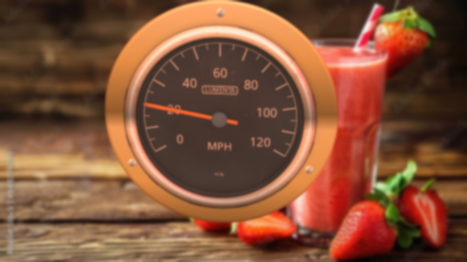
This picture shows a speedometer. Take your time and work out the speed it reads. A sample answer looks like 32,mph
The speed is 20,mph
